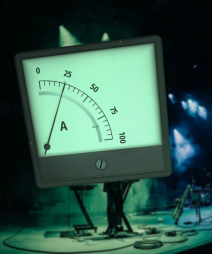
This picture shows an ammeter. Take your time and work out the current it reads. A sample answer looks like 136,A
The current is 25,A
